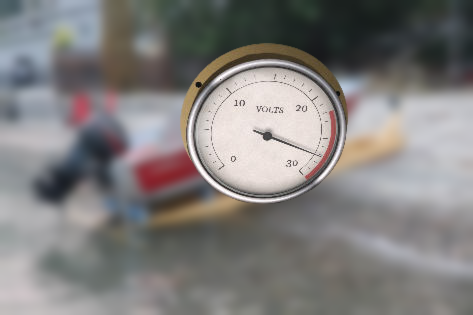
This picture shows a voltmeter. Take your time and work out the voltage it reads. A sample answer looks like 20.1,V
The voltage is 27,V
